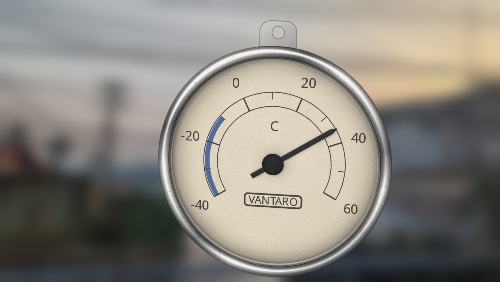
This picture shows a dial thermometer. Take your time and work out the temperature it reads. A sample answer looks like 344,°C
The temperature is 35,°C
